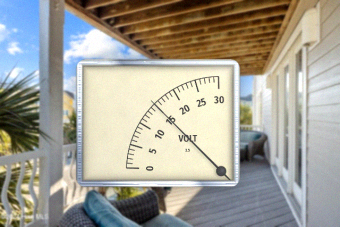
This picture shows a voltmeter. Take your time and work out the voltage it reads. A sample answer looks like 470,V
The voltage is 15,V
